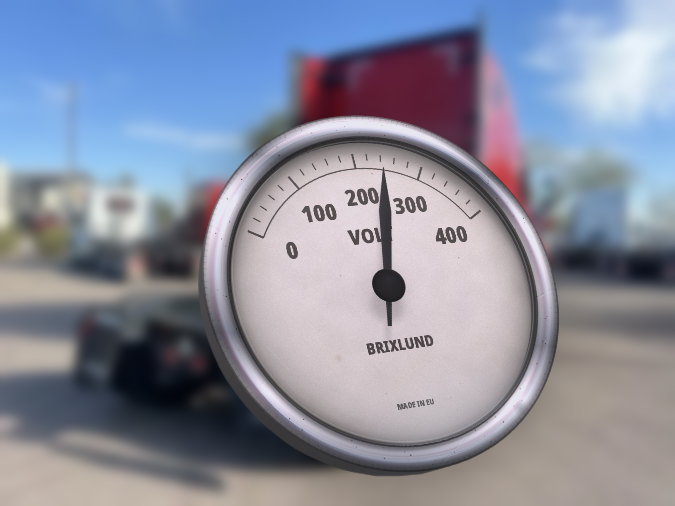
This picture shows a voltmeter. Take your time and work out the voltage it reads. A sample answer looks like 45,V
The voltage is 240,V
